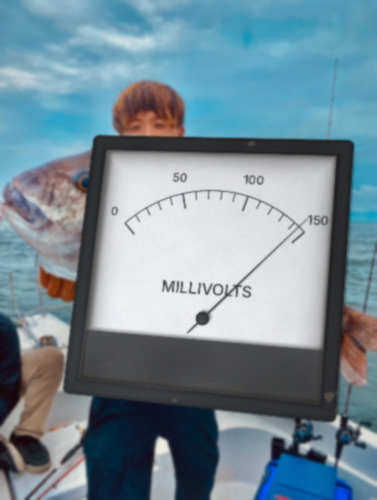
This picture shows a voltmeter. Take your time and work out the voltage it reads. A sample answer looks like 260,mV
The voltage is 145,mV
